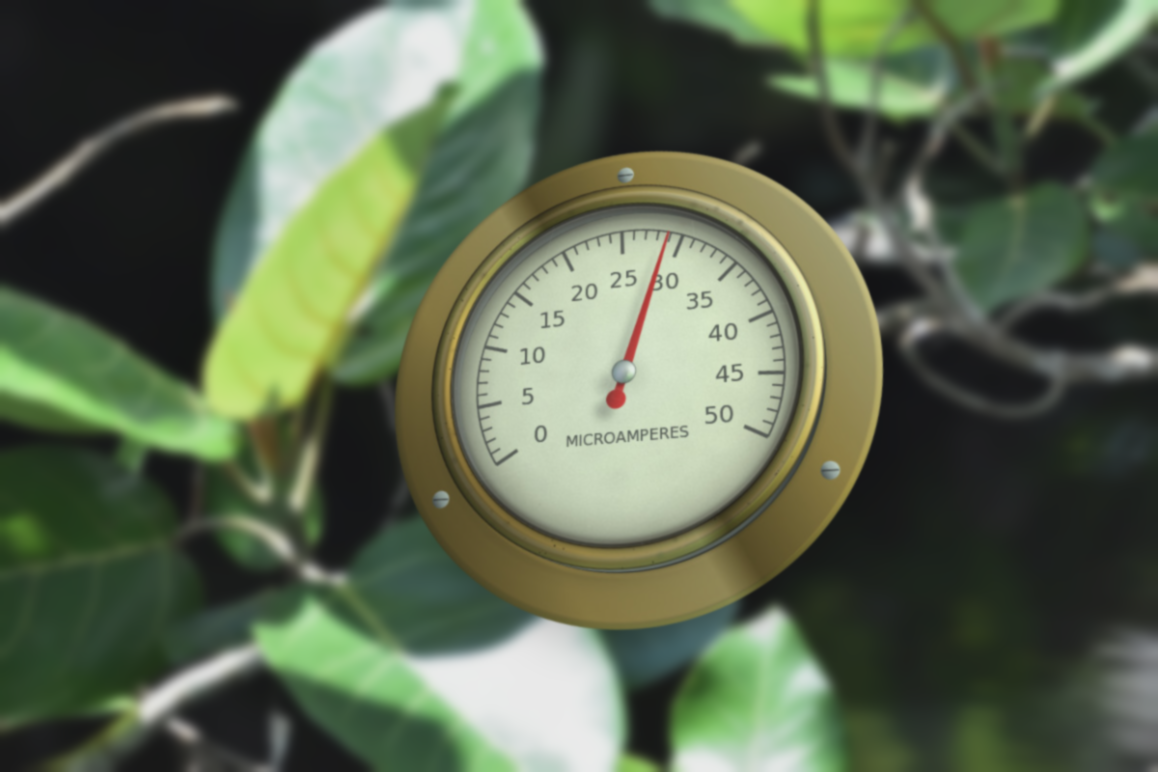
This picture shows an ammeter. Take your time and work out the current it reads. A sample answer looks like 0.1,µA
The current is 29,µA
